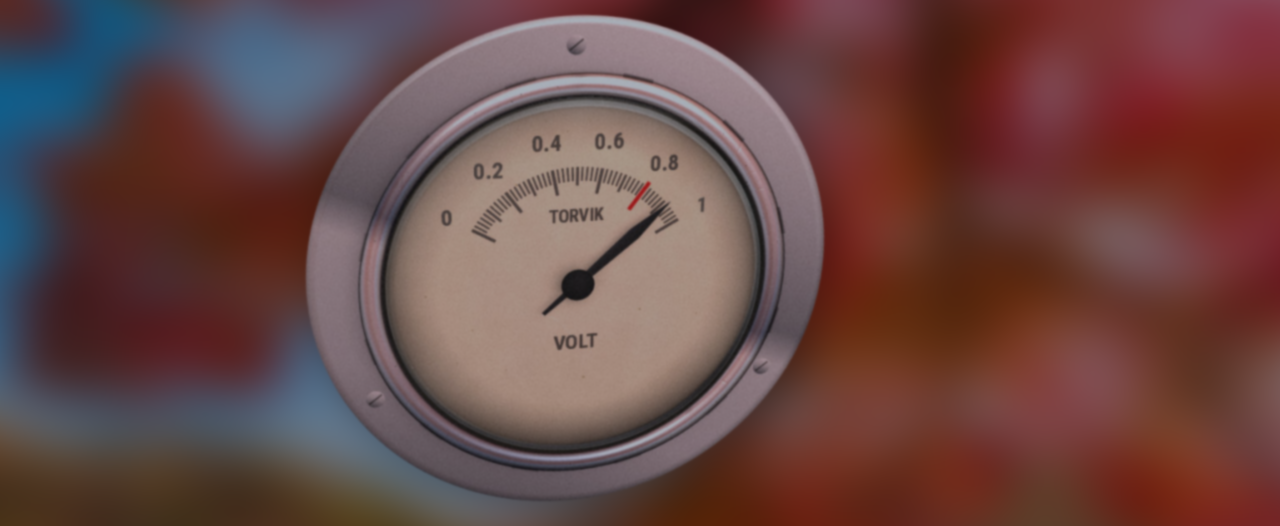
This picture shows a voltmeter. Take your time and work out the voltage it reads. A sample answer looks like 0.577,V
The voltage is 0.9,V
